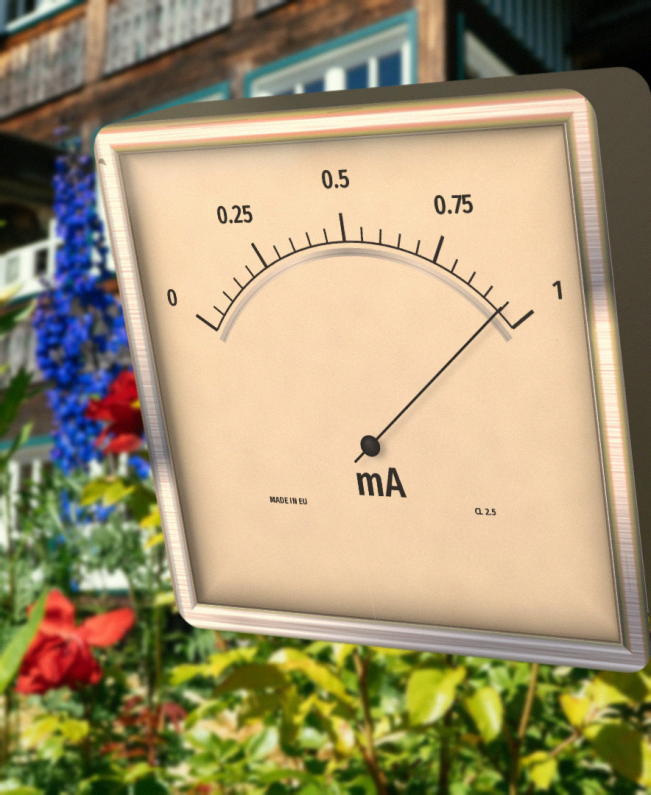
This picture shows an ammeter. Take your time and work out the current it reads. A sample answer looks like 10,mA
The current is 0.95,mA
